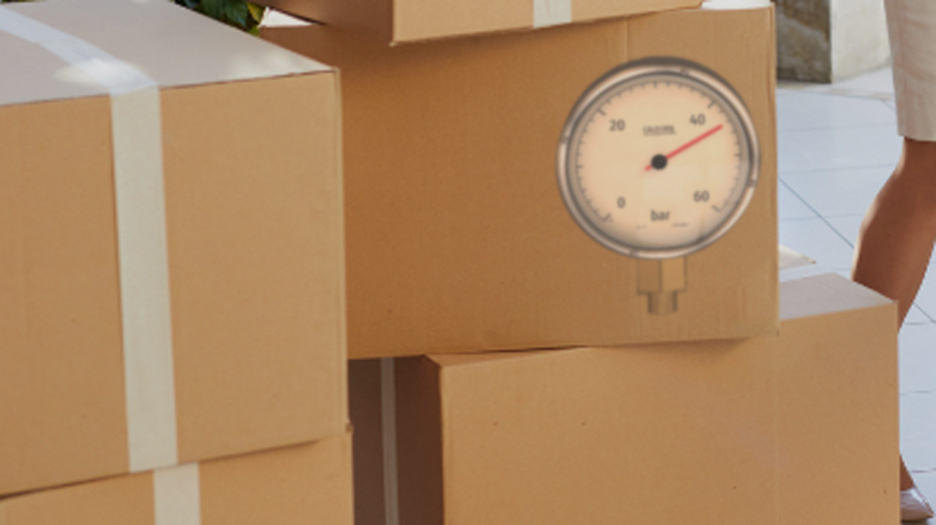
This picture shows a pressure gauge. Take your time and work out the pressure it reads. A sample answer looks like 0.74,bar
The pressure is 44,bar
